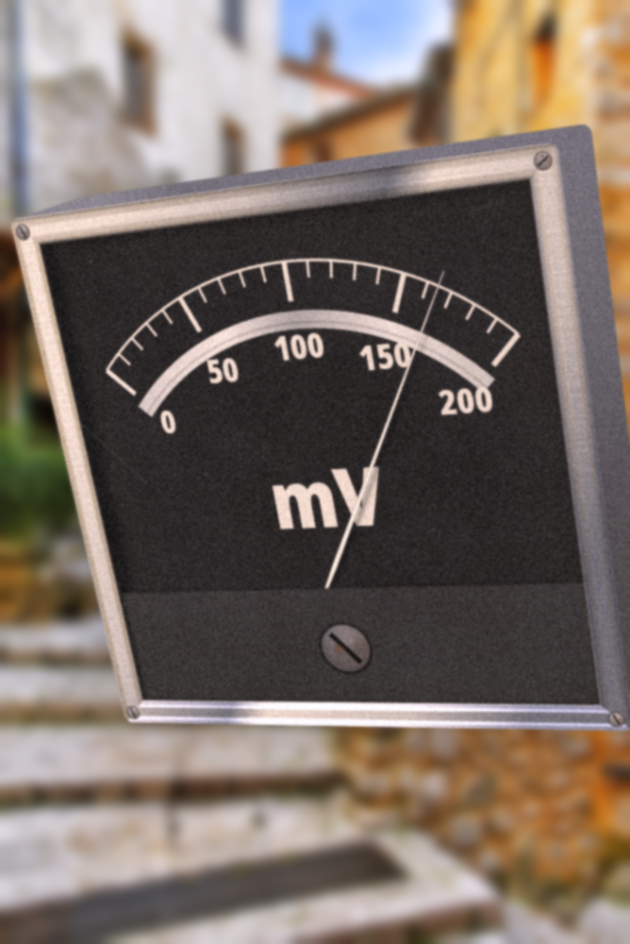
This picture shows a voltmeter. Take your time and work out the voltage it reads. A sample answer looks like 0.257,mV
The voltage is 165,mV
